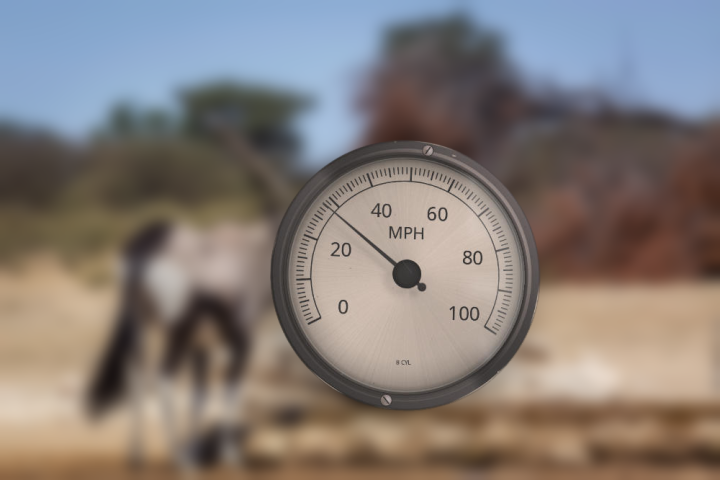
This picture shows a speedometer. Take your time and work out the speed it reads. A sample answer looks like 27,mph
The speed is 28,mph
